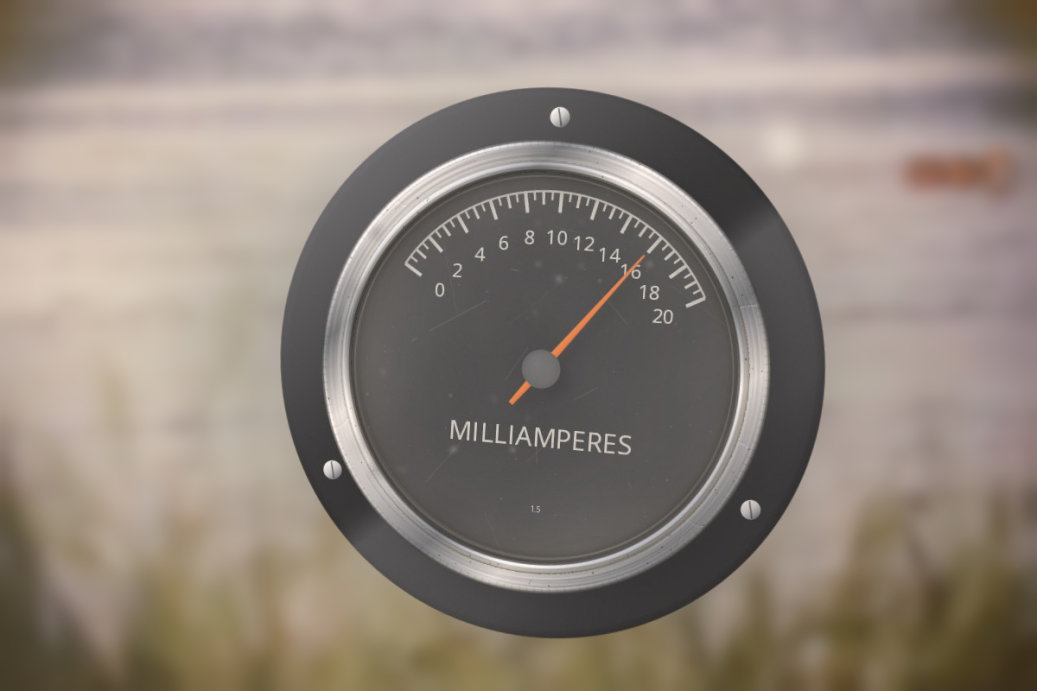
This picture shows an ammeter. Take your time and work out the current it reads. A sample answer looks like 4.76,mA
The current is 16,mA
